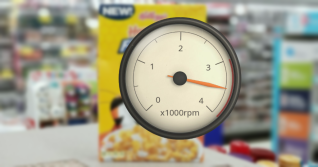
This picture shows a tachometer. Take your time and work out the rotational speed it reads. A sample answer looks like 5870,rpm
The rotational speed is 3500,rpm
